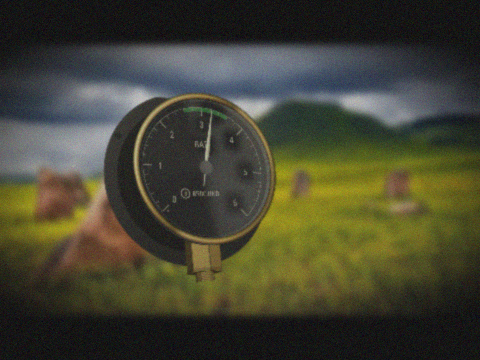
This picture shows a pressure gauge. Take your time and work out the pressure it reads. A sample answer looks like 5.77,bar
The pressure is 3.2,bar
